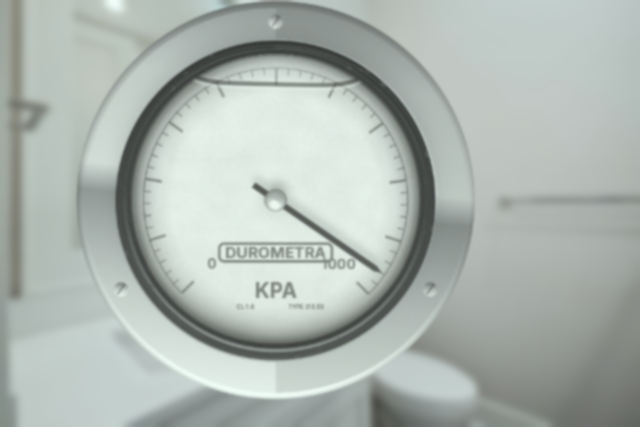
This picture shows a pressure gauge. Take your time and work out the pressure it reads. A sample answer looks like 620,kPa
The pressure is 960,kPa
